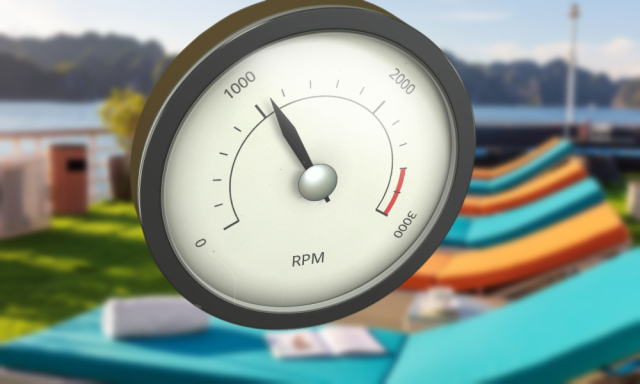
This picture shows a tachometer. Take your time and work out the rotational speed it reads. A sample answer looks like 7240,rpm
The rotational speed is 1100,rpm
